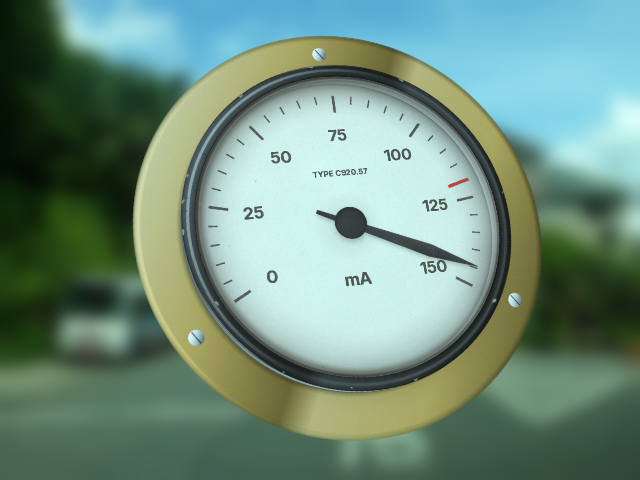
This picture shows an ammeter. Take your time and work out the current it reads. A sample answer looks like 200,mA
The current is 145,mA
